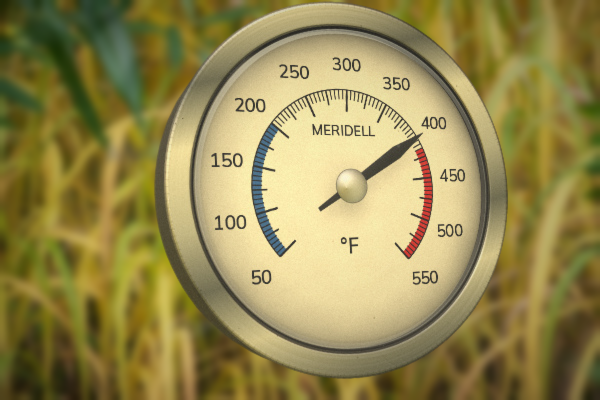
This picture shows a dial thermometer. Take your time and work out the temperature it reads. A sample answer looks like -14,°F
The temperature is 400,°F
